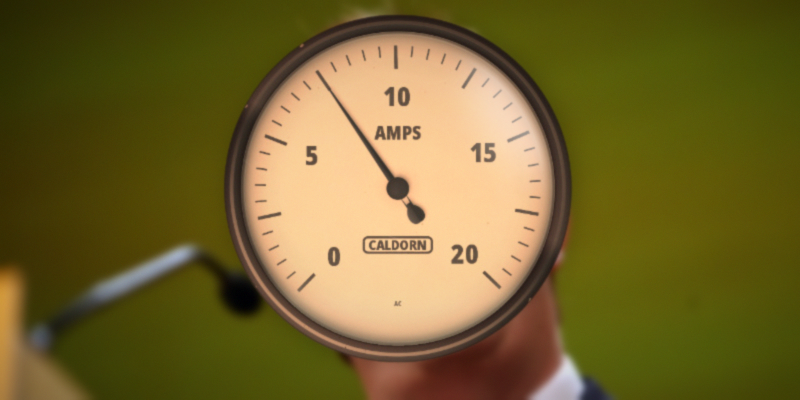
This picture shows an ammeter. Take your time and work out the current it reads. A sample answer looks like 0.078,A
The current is 7.5,A
